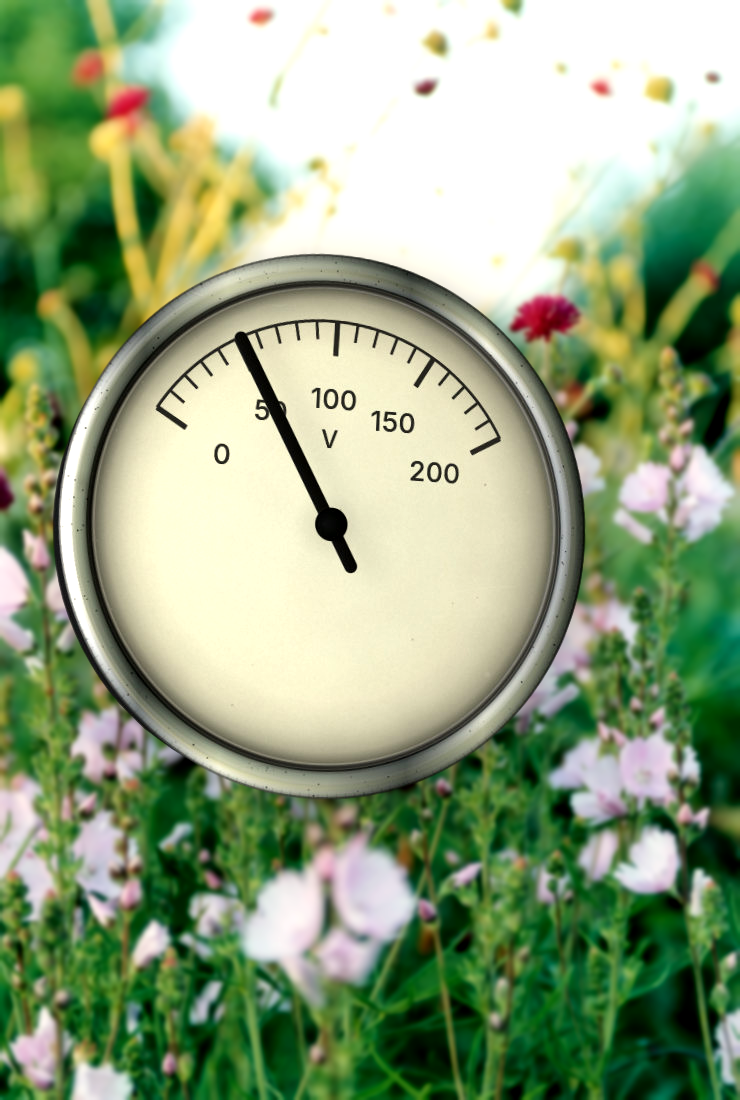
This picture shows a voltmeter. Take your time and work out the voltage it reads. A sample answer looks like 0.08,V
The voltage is 50,V
